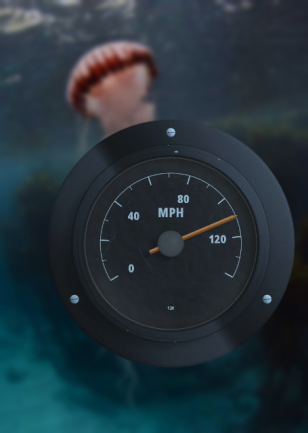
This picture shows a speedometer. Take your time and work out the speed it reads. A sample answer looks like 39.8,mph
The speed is 110,mph
